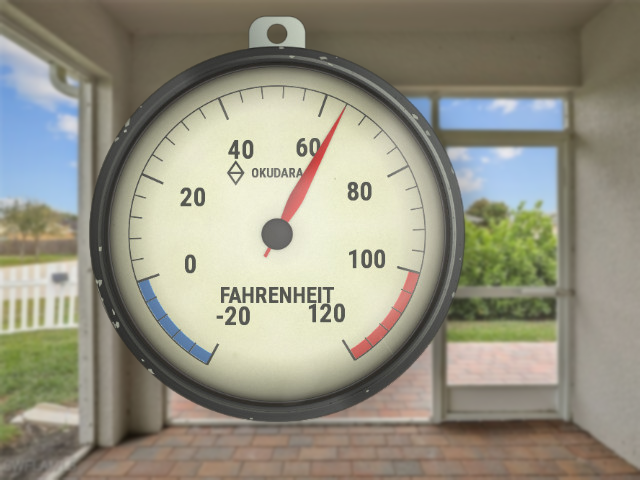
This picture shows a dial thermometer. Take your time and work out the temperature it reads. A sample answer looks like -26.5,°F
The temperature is 64,°F
